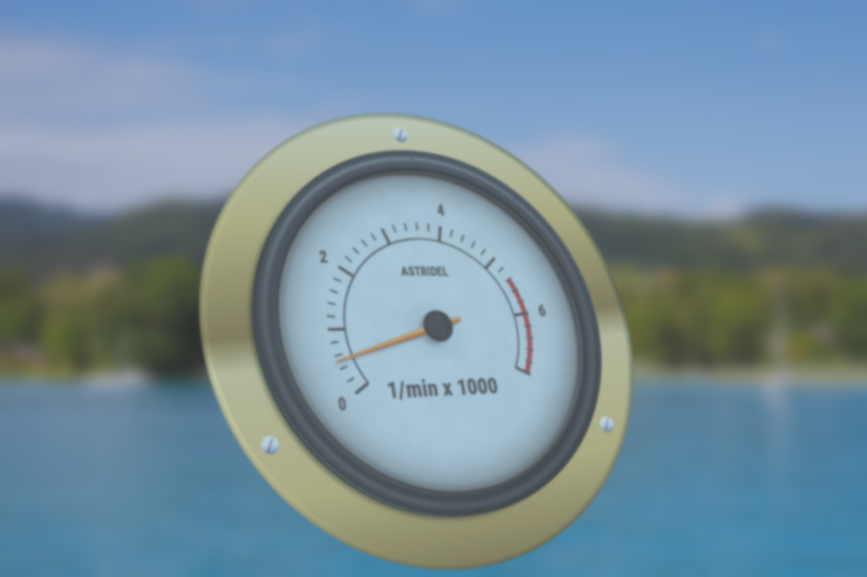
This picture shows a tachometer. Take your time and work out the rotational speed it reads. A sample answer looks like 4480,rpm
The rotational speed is 500,rpm
